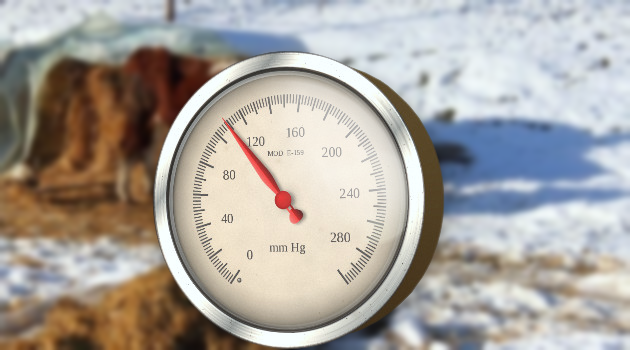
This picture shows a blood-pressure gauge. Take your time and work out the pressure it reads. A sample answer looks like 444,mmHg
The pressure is 110,mmHg
